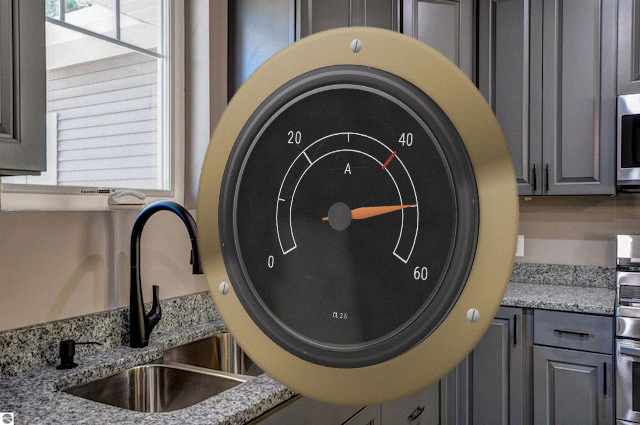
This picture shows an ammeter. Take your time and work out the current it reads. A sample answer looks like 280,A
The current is 50,A
